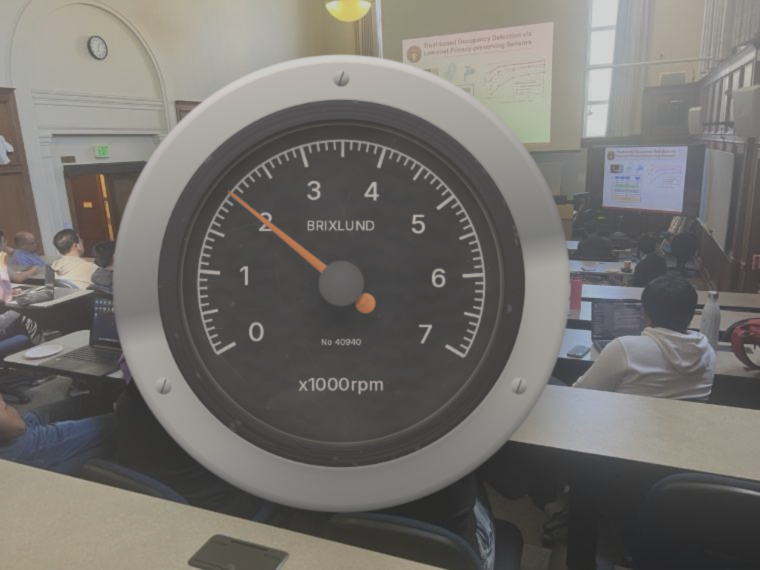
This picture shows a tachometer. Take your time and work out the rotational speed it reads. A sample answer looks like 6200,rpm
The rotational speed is 2000,rpm
